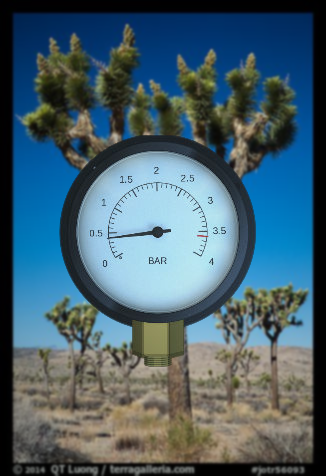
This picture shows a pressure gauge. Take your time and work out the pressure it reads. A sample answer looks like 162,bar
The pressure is 0.4,bar
